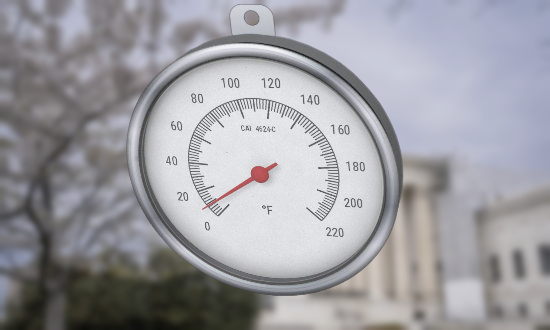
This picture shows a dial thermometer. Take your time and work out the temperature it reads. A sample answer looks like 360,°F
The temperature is 10,°F
